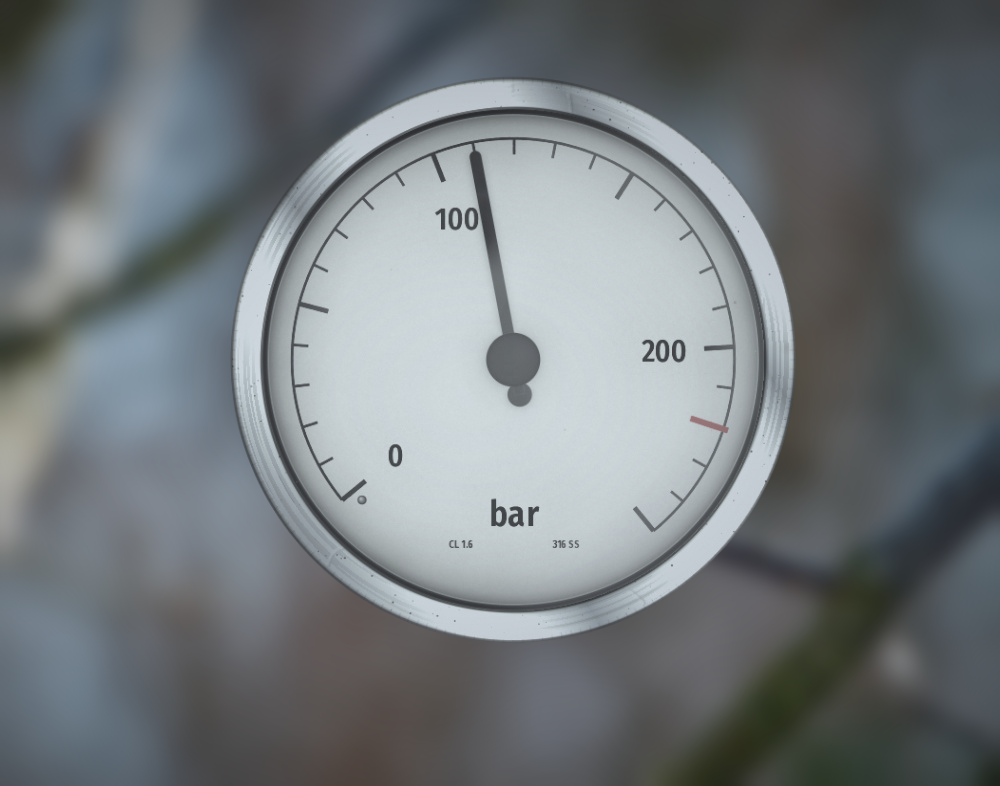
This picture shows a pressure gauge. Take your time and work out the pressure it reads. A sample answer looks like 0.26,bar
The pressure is 110,bar
